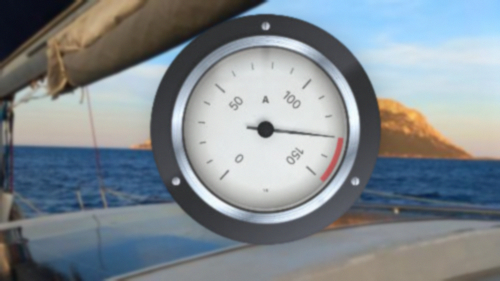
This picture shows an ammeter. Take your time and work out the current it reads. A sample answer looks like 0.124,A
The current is 130,A
